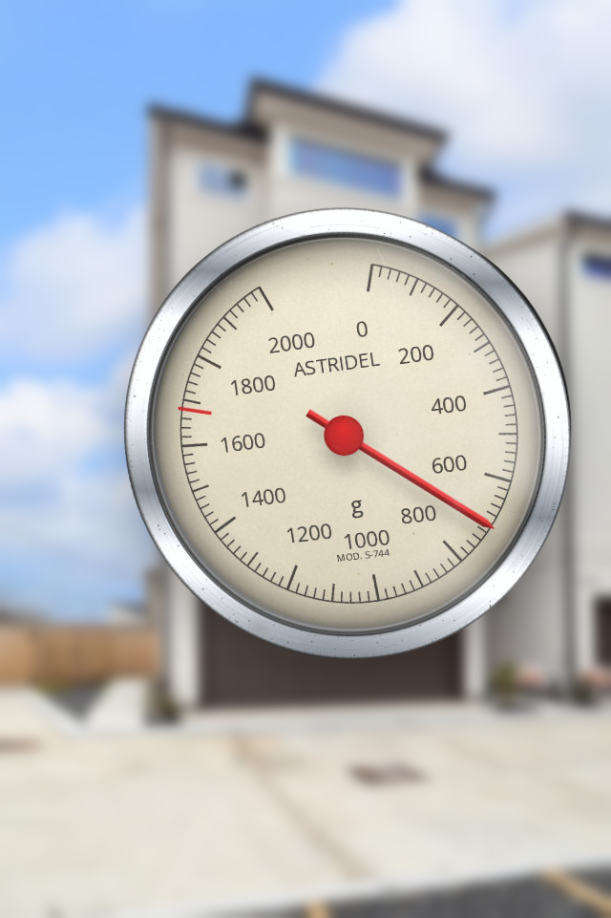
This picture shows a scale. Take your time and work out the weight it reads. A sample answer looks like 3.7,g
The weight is 700,g
